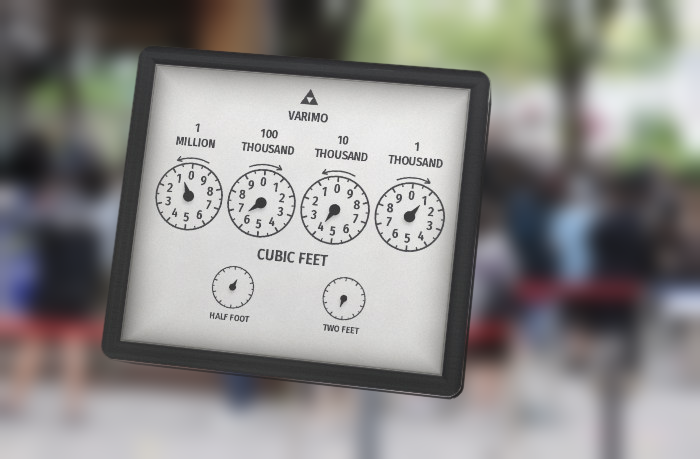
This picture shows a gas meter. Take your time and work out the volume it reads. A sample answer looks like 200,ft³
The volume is 64100,ft³
